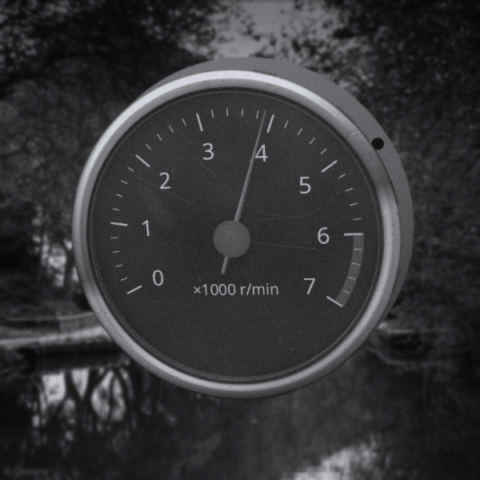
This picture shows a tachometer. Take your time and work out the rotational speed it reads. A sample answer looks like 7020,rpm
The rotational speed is 3900,rpm
